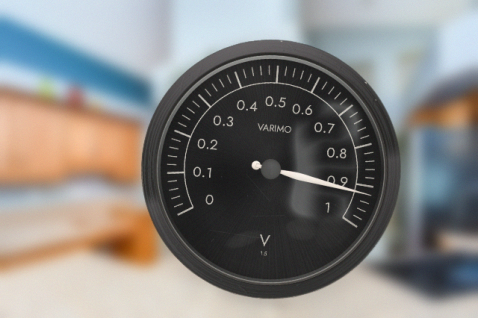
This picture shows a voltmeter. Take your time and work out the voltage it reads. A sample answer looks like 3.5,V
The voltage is 0.92,V
